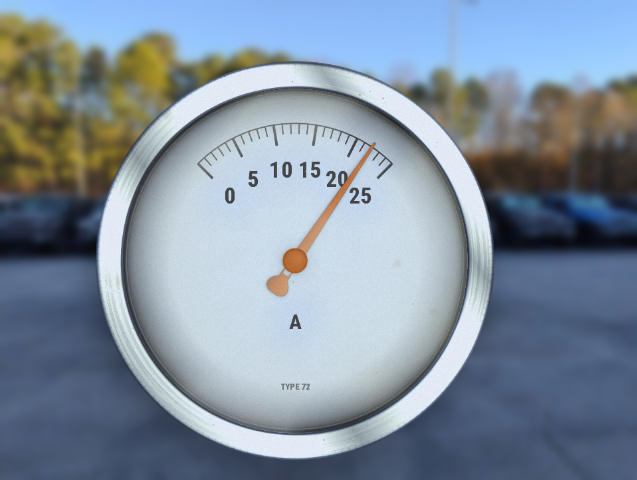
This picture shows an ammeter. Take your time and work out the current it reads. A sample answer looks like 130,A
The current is 22,A
